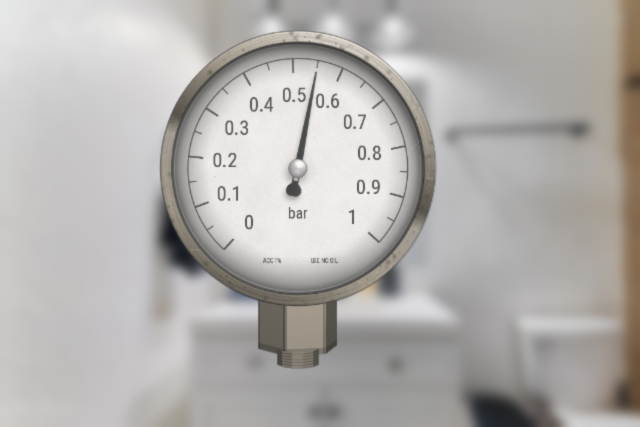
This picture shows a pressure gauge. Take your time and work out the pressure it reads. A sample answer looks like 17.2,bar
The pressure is 0.55,bar
